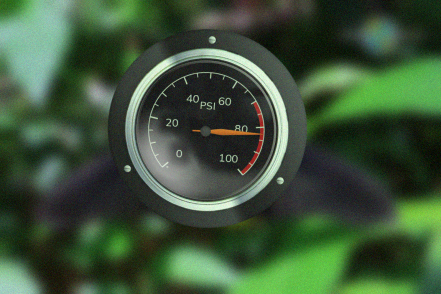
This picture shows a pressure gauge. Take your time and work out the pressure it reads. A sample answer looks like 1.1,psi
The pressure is 82.5,psi
